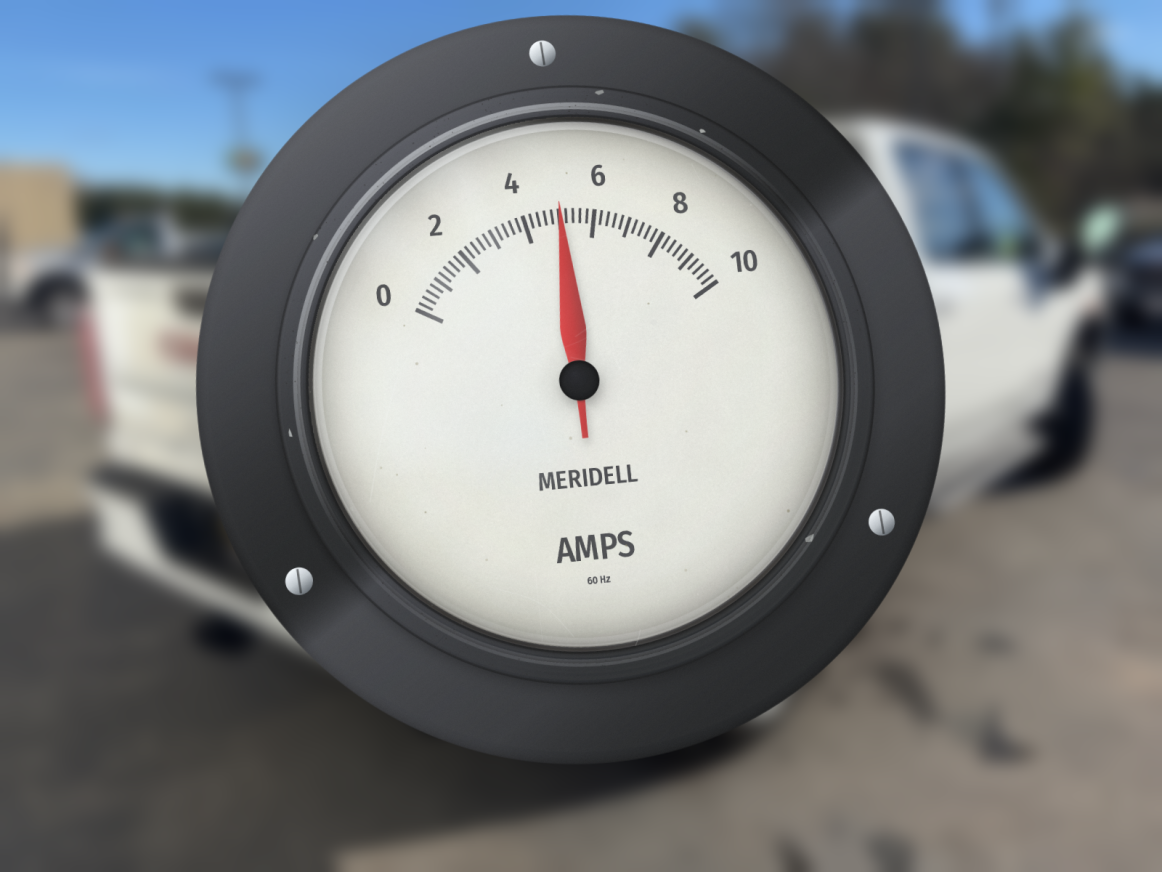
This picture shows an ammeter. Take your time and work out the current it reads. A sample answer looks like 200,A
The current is 5,A
